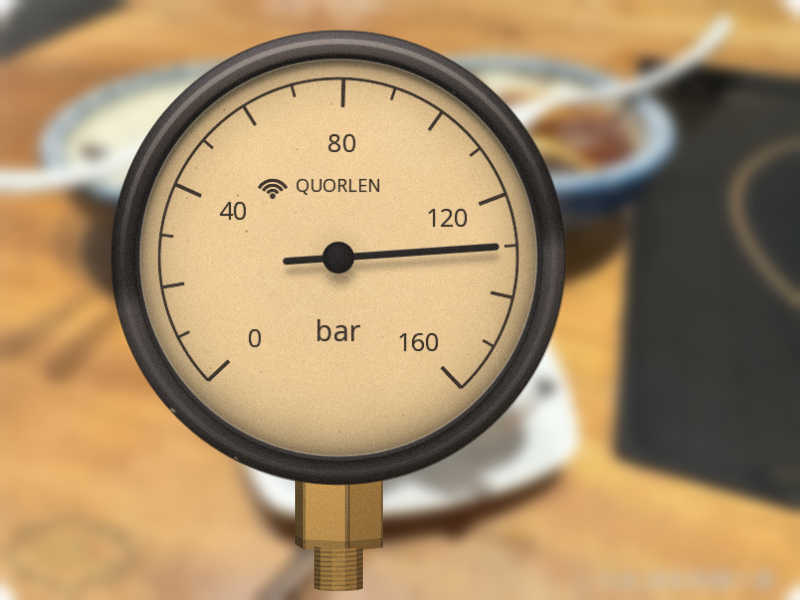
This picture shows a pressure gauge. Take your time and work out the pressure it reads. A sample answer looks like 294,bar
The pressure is 130,bar
